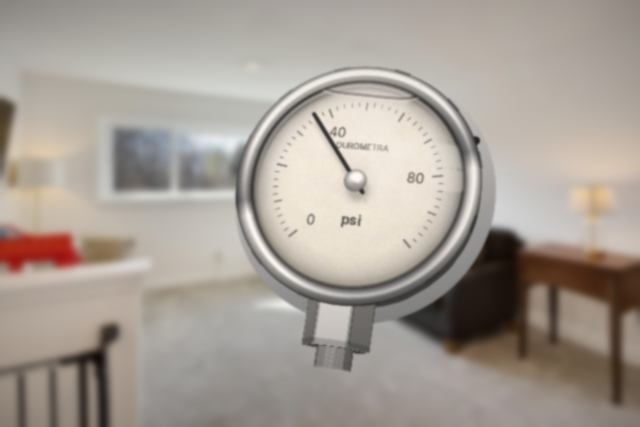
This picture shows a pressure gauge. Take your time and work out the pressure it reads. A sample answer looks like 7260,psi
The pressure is 36,psi
